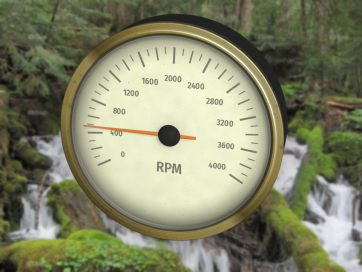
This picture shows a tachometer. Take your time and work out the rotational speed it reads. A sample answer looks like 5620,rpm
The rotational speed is 500,rpm
